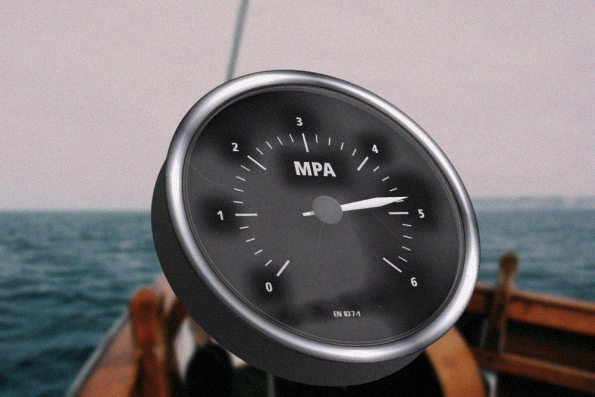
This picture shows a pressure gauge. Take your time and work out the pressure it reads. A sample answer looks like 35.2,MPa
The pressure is 4.8,MPa
